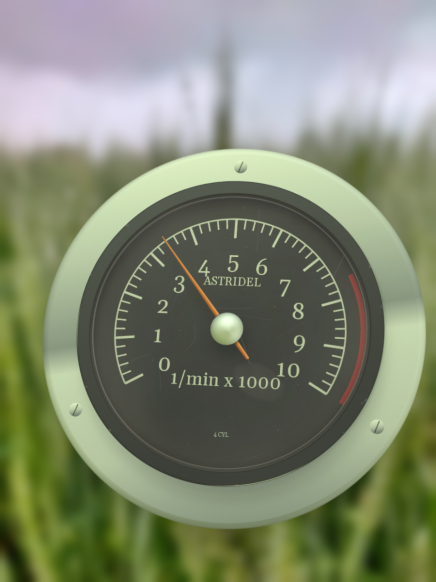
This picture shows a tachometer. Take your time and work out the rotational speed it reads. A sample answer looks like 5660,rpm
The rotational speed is 3400,rpm
